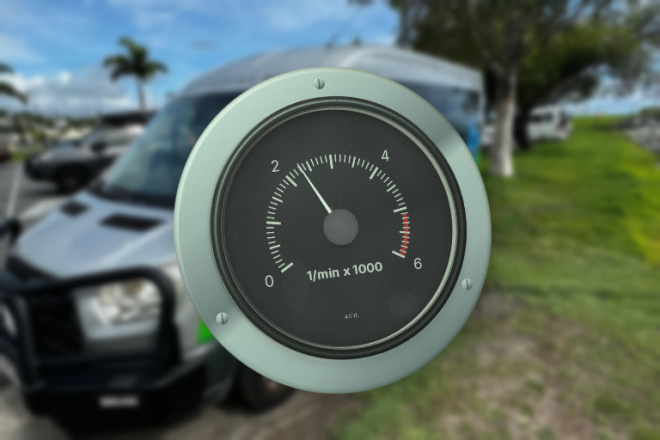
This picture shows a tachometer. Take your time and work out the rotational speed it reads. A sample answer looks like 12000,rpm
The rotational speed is 2300,rpm
